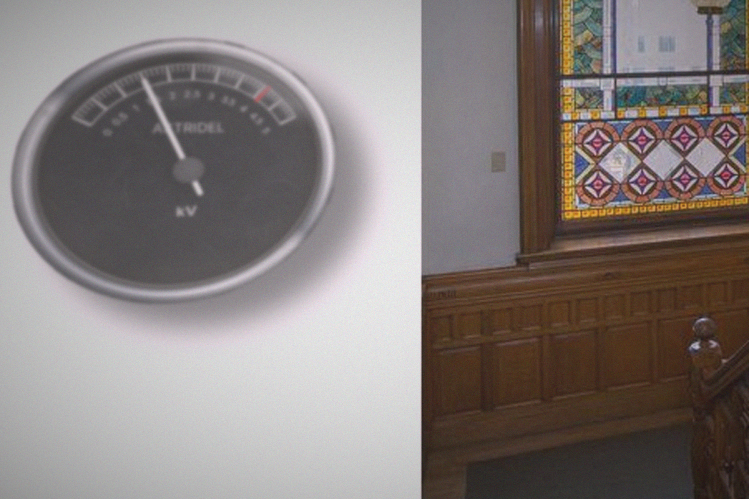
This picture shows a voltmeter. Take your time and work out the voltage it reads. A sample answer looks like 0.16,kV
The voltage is 1.5,kV
